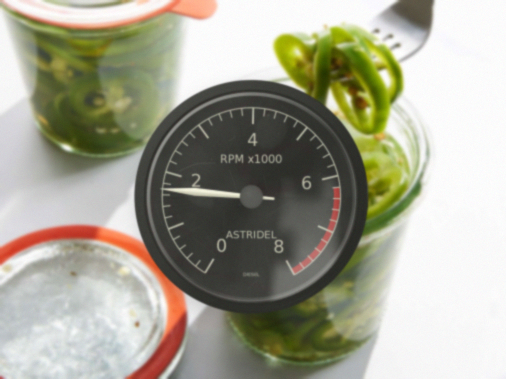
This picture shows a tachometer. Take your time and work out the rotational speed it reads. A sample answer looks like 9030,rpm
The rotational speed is 1700,rpm
